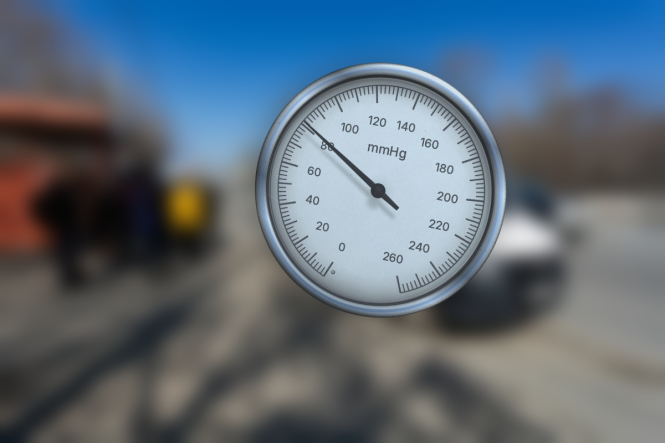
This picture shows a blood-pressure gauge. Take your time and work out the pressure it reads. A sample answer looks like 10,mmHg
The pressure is 82,mmHg
